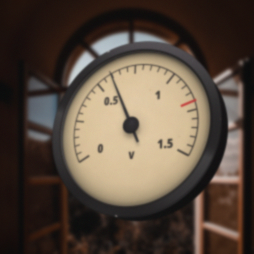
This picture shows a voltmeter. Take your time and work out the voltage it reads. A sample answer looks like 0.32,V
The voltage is 0.6,V
